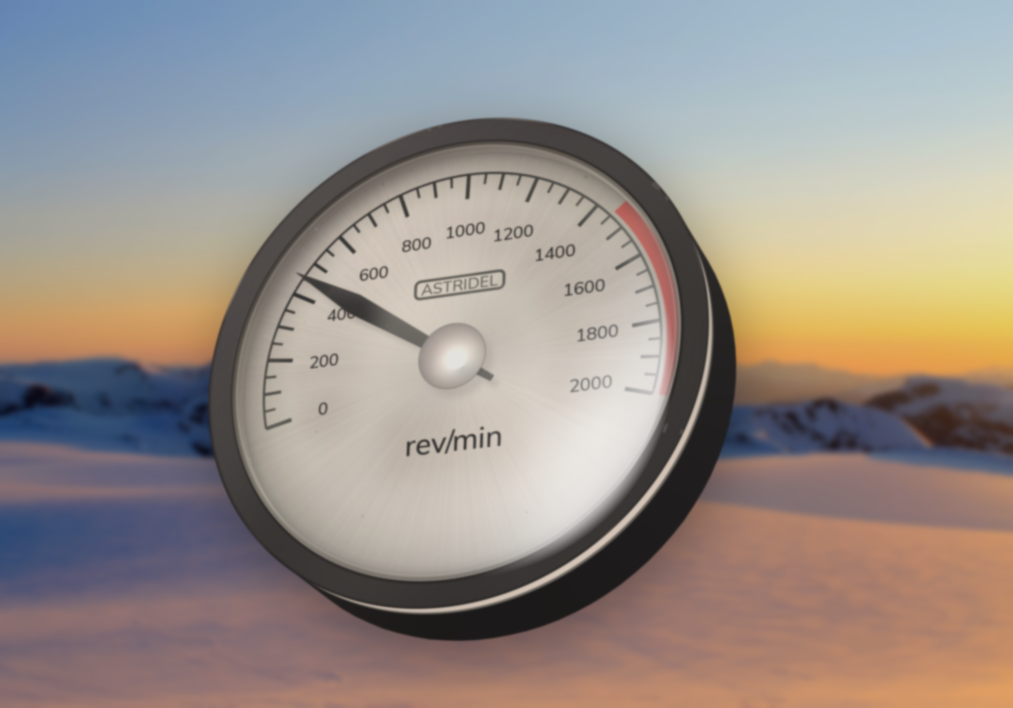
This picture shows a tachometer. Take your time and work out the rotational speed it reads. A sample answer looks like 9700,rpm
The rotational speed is 450,rpm
